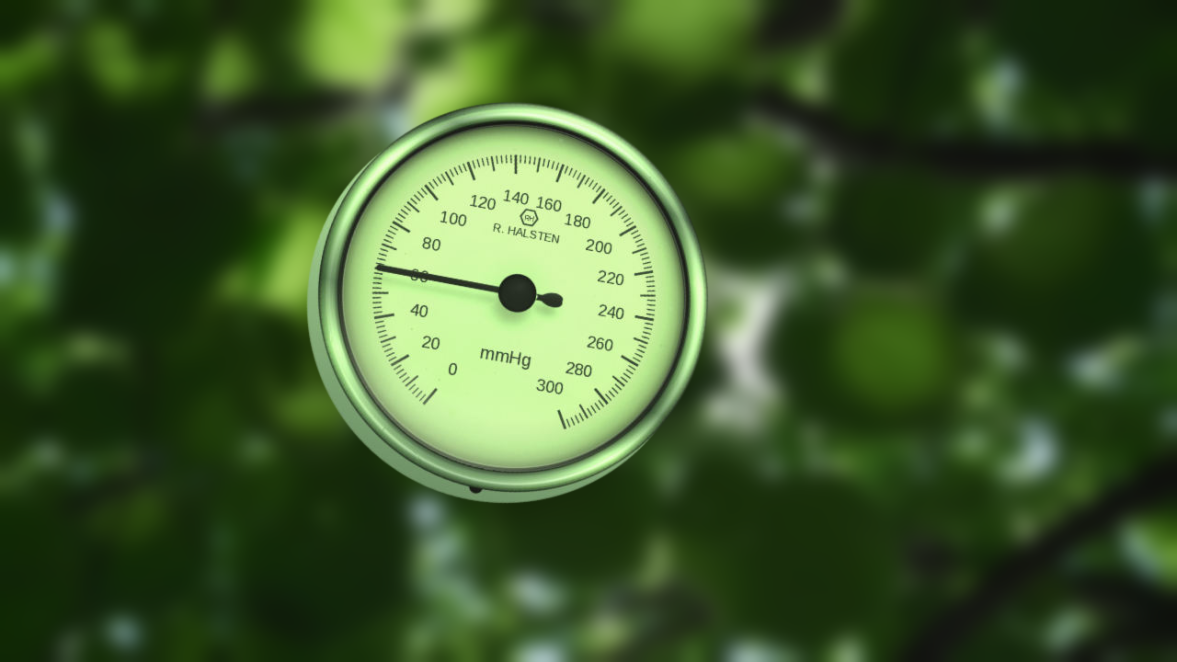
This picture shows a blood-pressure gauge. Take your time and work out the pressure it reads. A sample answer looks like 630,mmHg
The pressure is 60,mmHg
